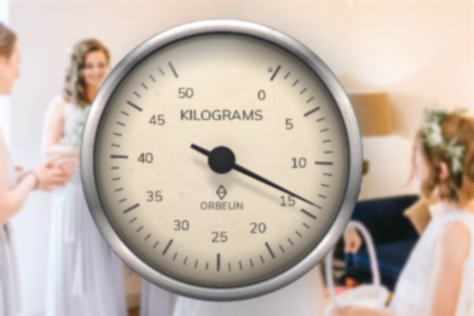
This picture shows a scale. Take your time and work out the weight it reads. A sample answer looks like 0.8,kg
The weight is 14,kg
